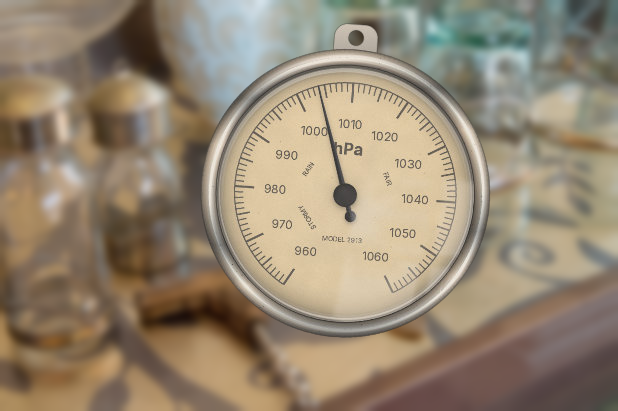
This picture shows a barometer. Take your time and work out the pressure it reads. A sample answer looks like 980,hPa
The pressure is 1004,hPa
